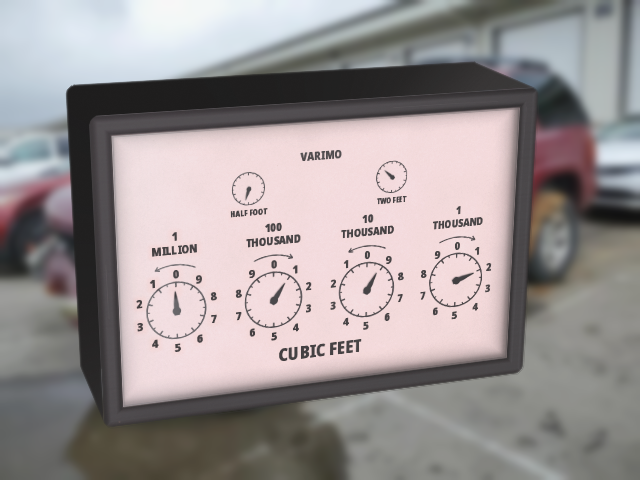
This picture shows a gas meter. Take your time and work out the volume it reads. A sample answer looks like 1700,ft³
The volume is 9200,ft³
